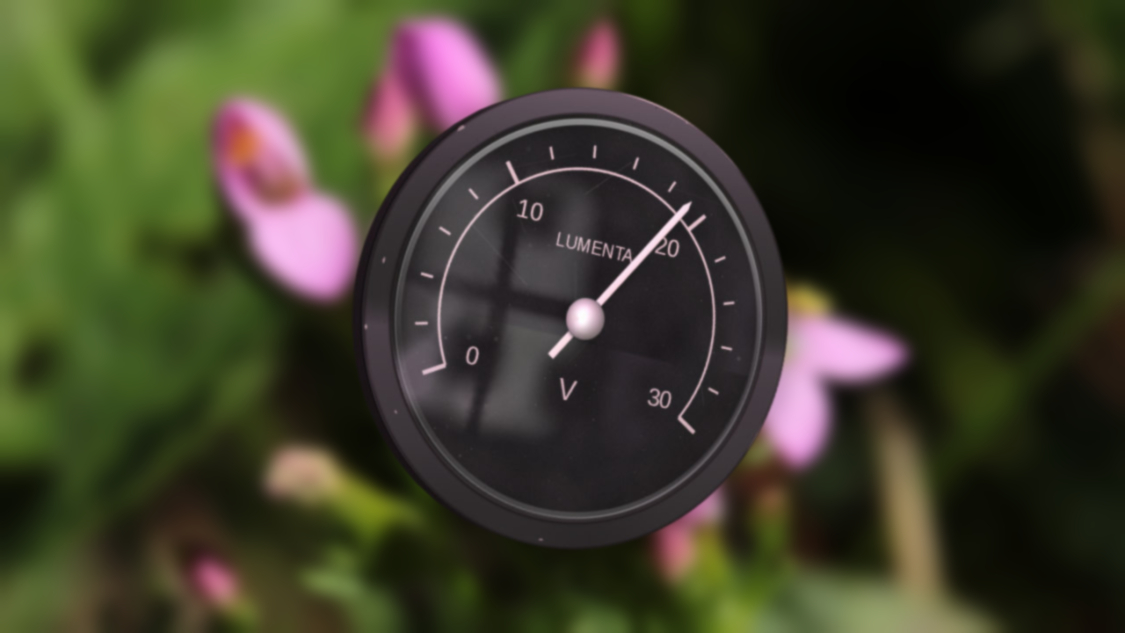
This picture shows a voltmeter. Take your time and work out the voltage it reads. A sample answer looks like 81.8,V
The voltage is 19,V
